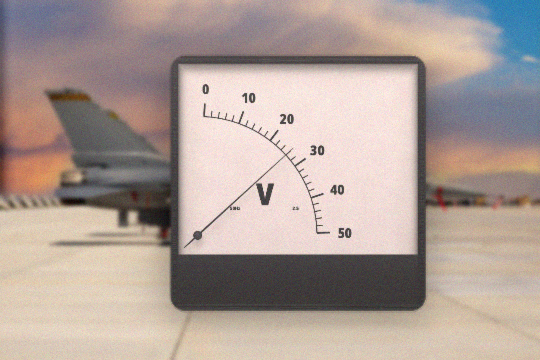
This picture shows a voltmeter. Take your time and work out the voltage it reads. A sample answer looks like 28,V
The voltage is 26,V
